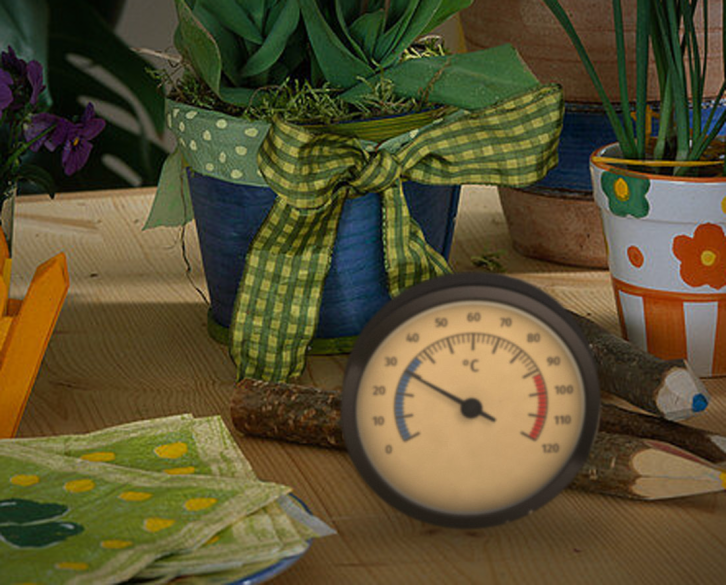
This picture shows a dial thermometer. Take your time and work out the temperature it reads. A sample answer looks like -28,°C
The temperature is 30,°C
